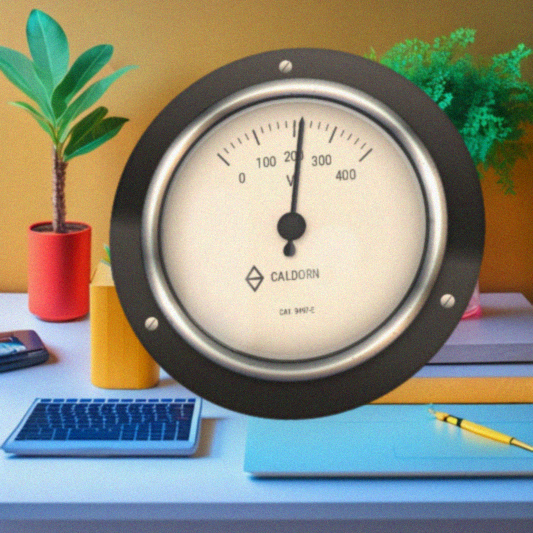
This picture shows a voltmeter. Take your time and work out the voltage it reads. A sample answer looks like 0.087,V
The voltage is 220,V
